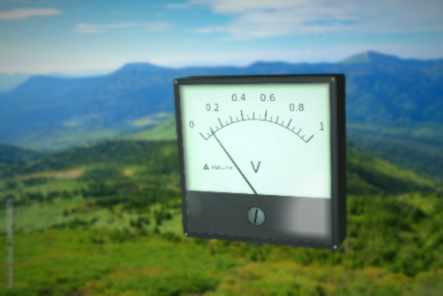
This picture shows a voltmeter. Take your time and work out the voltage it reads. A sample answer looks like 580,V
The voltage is 0.1,V
